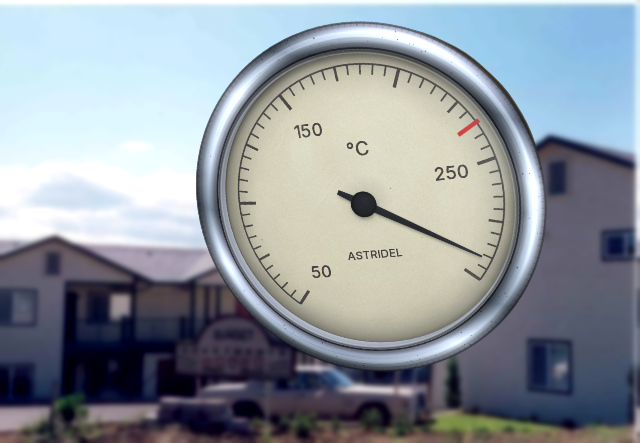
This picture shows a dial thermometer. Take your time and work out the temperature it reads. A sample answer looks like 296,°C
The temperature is 290,°C
